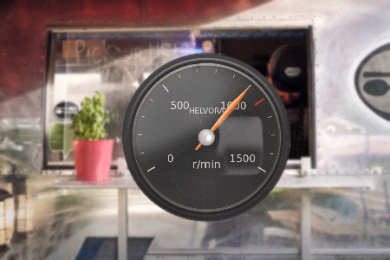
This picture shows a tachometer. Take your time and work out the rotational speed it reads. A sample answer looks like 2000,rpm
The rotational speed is 1000,rpm
